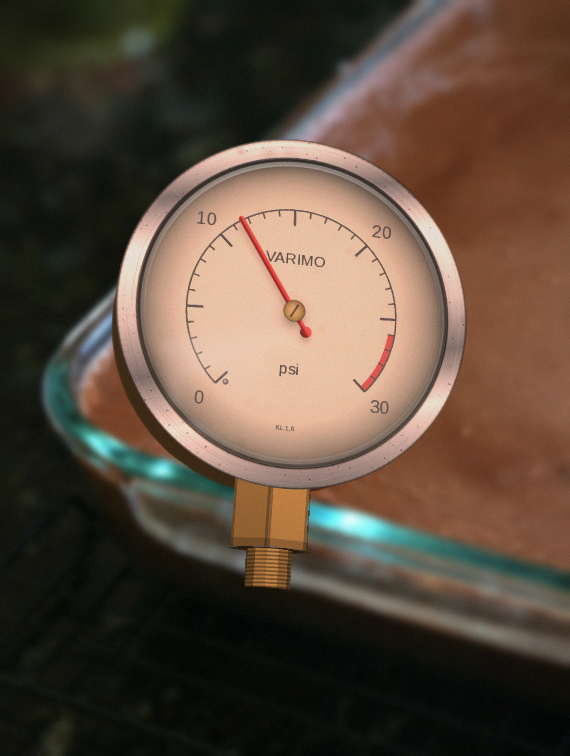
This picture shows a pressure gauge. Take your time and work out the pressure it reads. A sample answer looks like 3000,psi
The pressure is 11.5,psi
